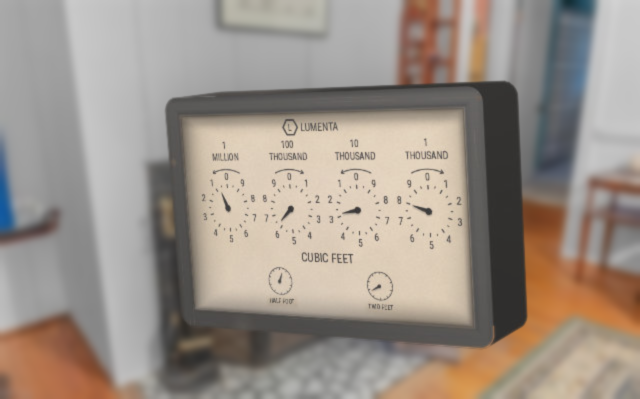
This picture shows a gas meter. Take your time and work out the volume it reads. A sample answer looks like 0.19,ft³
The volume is 62800,ft³
